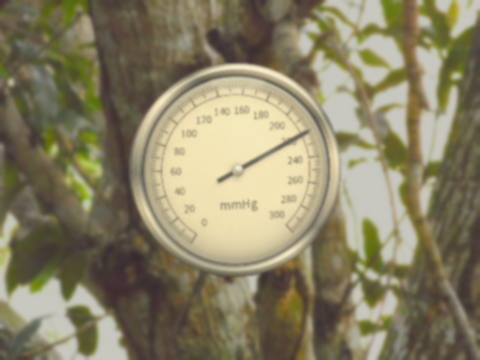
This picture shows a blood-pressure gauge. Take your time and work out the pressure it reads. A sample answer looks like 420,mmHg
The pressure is 220,mmHg
